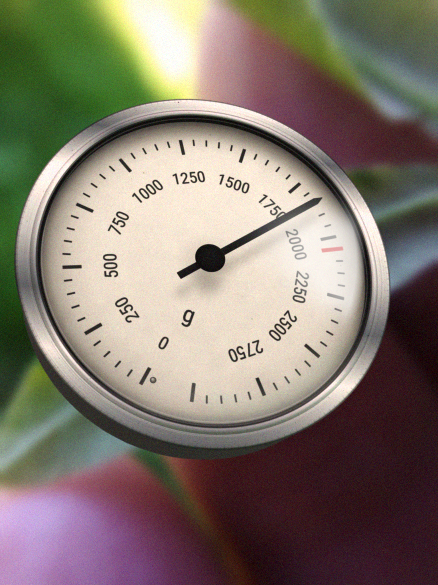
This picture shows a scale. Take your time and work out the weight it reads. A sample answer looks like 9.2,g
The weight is 1850,g
